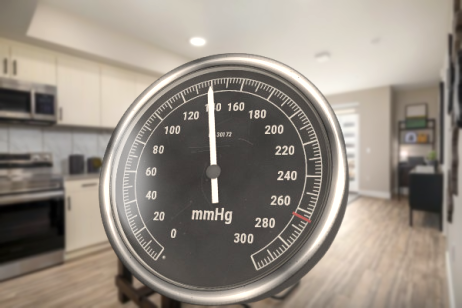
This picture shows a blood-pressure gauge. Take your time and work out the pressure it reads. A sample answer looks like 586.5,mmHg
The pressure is 140,mmHg
